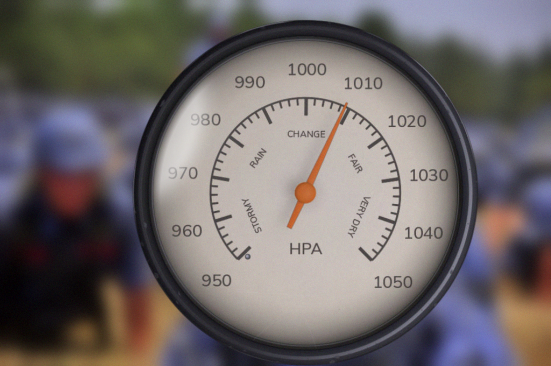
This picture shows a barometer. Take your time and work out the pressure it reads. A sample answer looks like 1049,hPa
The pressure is 1009,hPa
